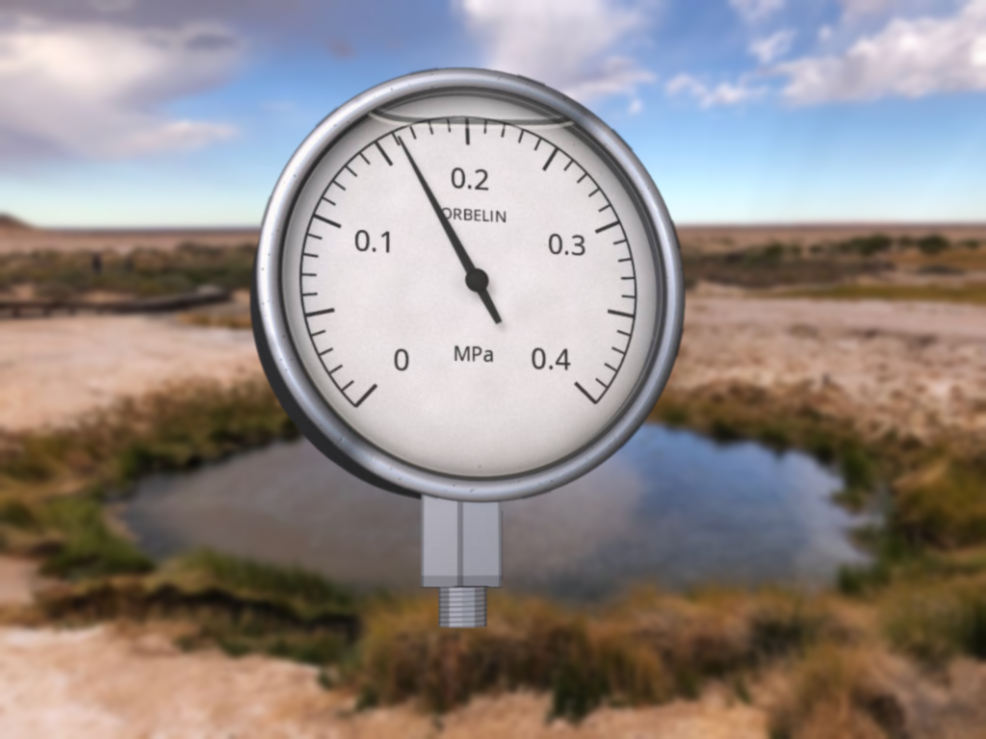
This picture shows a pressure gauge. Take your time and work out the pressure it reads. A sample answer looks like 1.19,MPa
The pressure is 0.16,MPa
